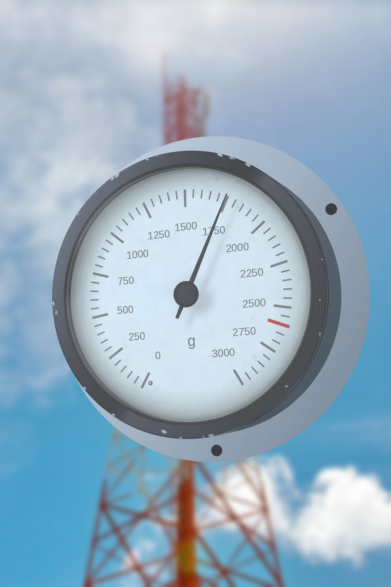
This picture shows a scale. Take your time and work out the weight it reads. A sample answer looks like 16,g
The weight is 1750,g
